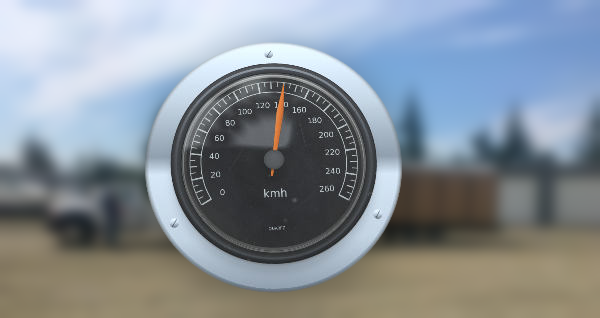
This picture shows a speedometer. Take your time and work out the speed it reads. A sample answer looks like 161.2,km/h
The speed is 140,km/h
